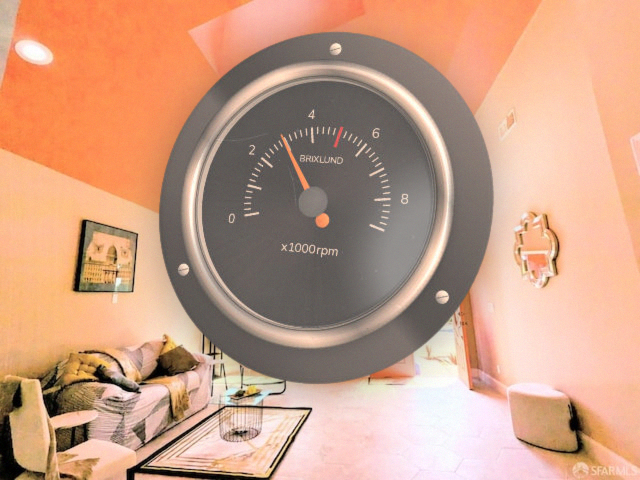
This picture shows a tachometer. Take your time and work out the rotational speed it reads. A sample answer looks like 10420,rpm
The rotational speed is 3000,rpm
